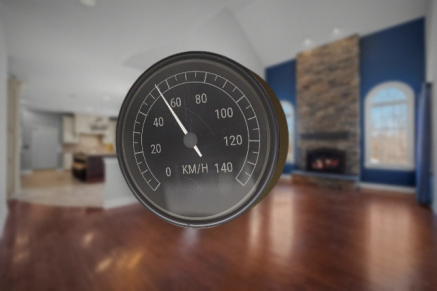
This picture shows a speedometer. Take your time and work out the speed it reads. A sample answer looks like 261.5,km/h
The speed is 55,km/h
